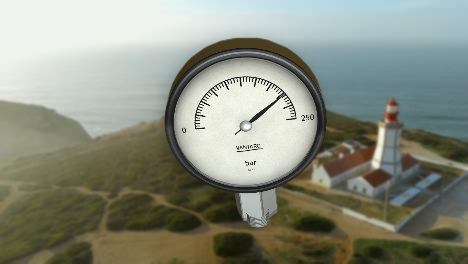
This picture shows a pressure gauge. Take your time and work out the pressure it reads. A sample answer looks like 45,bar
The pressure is 200,bar
